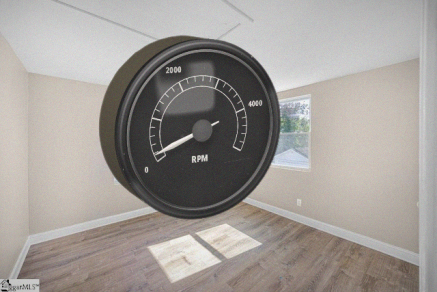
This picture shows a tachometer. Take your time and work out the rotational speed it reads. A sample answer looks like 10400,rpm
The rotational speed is 200,rpm
